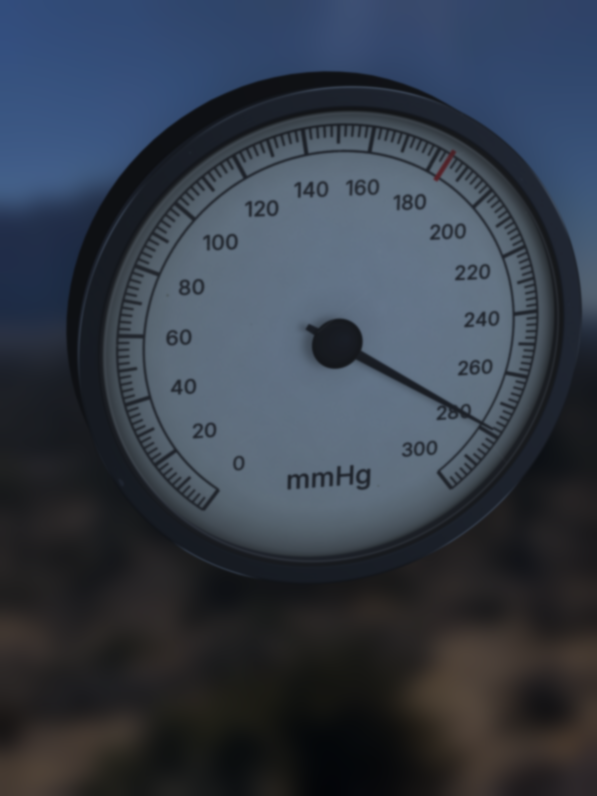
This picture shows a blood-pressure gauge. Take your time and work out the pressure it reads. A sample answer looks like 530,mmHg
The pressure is 278,mmHg
